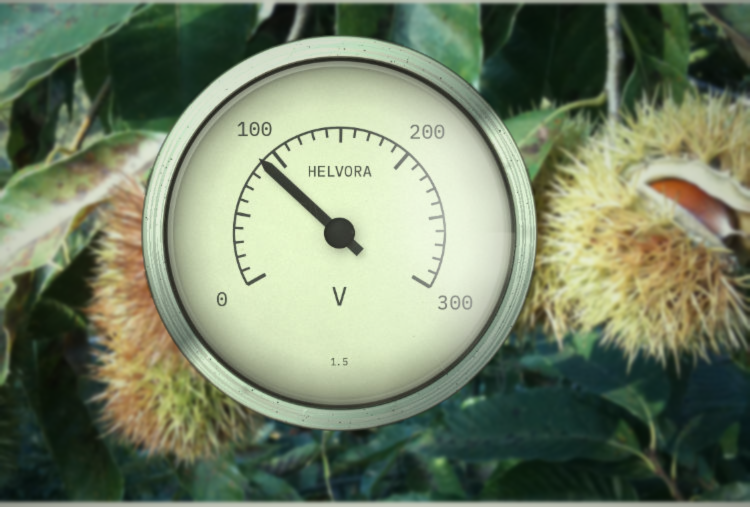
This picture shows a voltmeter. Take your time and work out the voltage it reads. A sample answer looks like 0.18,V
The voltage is 90,V
